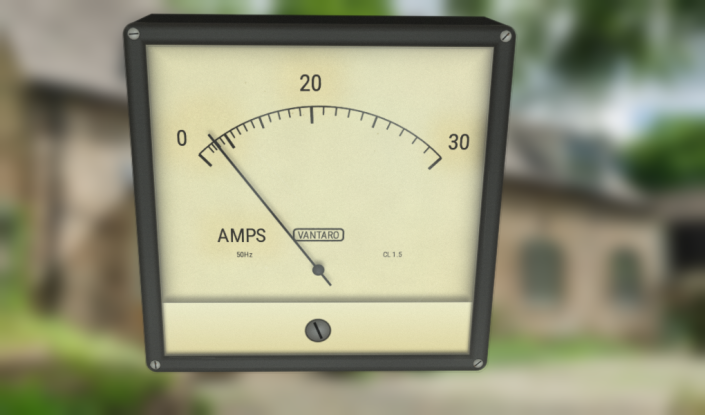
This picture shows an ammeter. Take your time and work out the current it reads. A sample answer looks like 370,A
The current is 8,A
